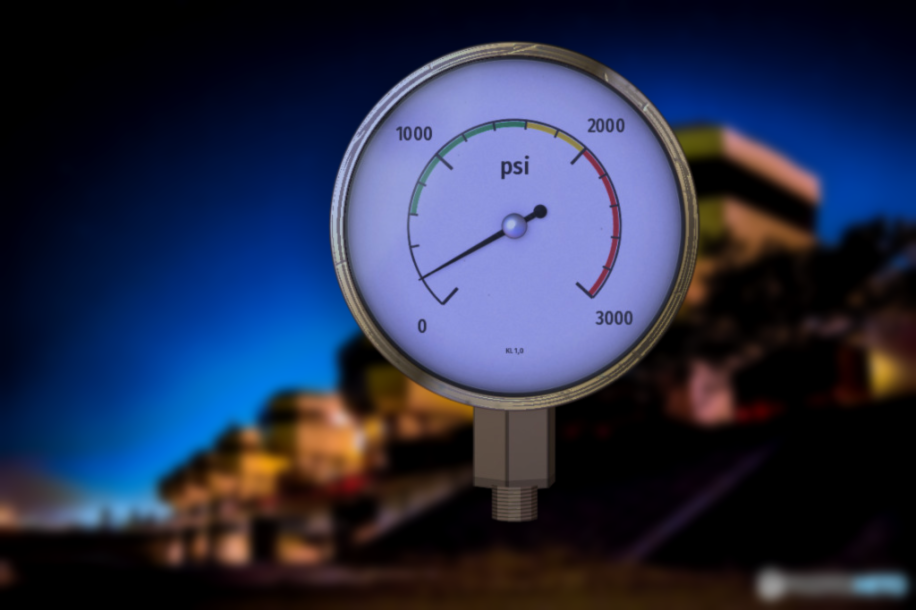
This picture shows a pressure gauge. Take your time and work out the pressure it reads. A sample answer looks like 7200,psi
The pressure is 200,psi
